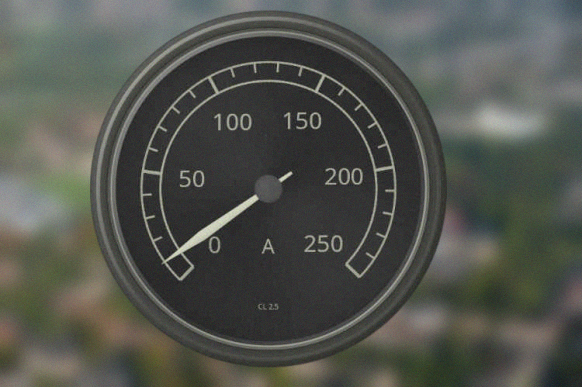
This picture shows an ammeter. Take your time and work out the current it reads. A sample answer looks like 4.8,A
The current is 10,A
